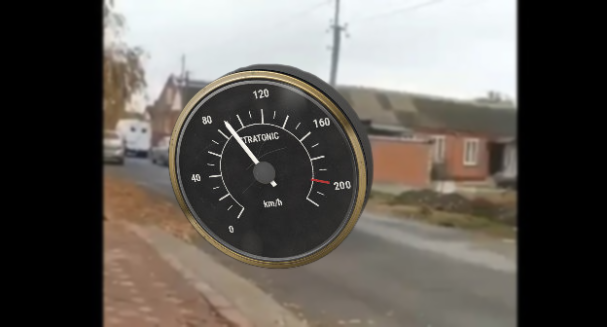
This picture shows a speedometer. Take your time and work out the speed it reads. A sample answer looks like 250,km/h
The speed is 90,km/h
